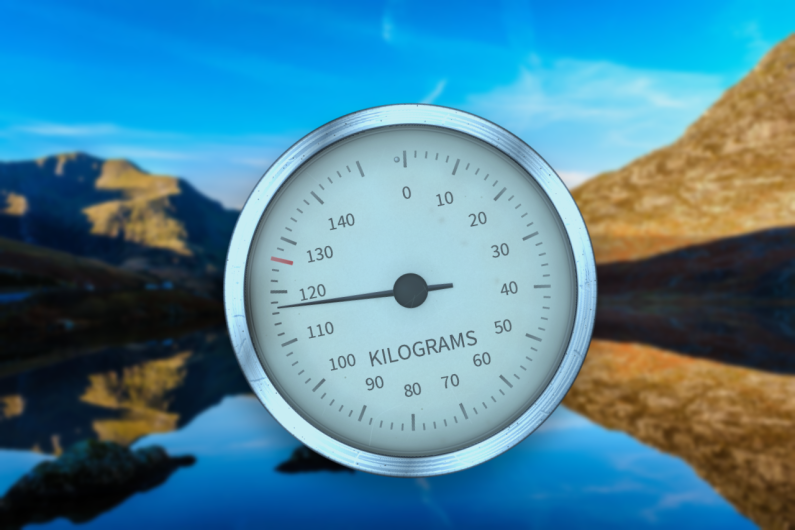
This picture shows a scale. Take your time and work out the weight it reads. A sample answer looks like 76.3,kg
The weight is 117,kg
